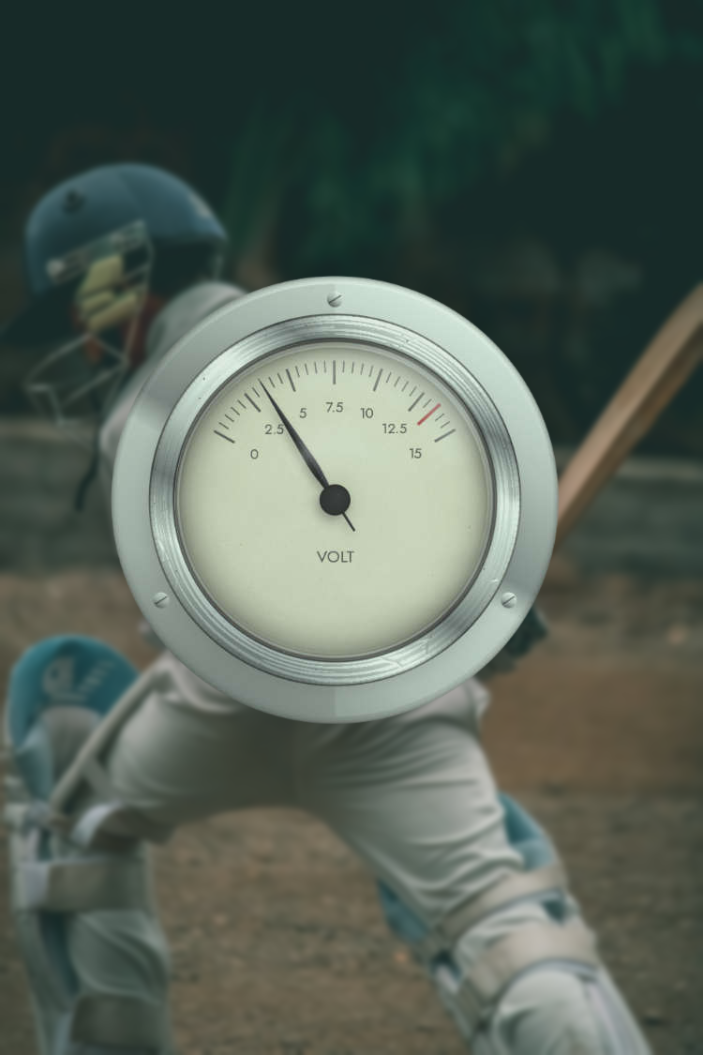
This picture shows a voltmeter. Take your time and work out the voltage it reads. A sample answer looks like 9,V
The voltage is 3.5,V
